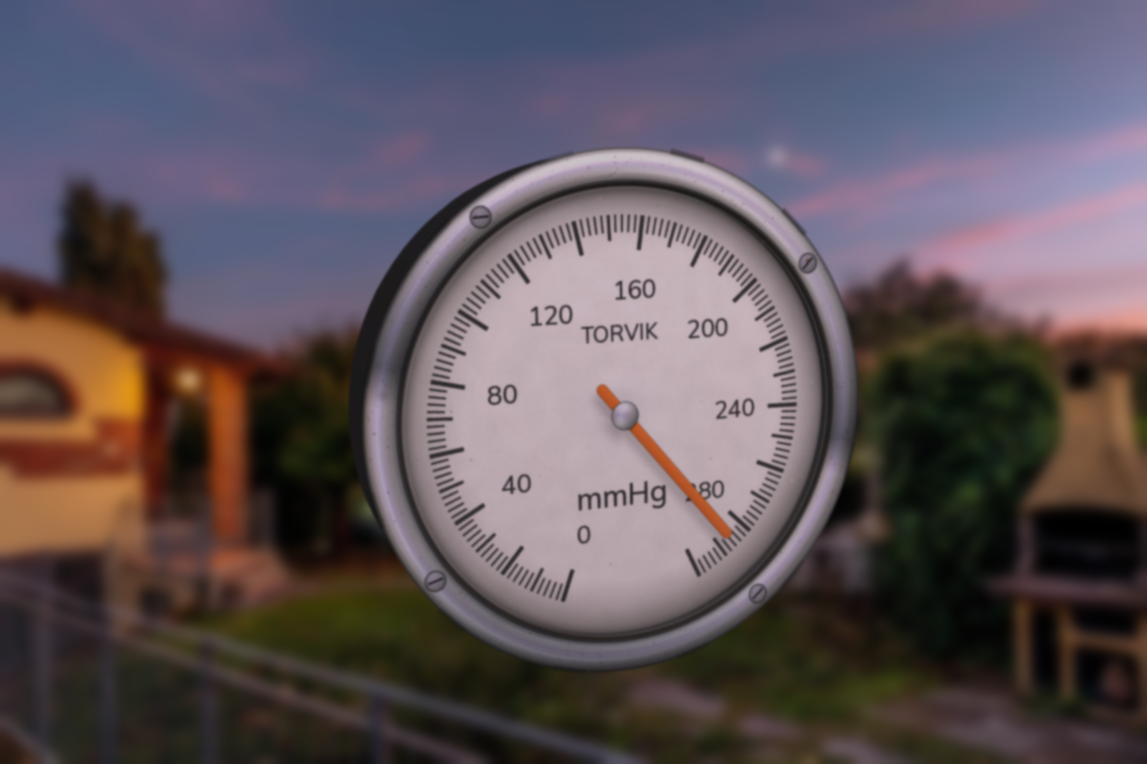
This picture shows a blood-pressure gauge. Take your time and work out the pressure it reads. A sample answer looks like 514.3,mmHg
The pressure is 286,mmHg
